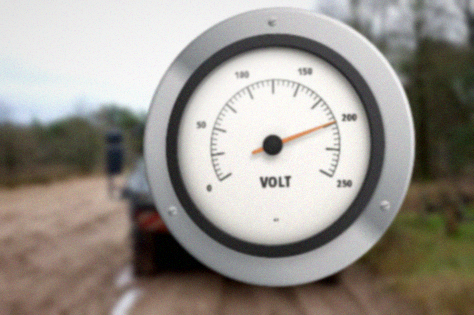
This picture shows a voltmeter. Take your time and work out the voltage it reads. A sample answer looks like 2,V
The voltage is 200,V
